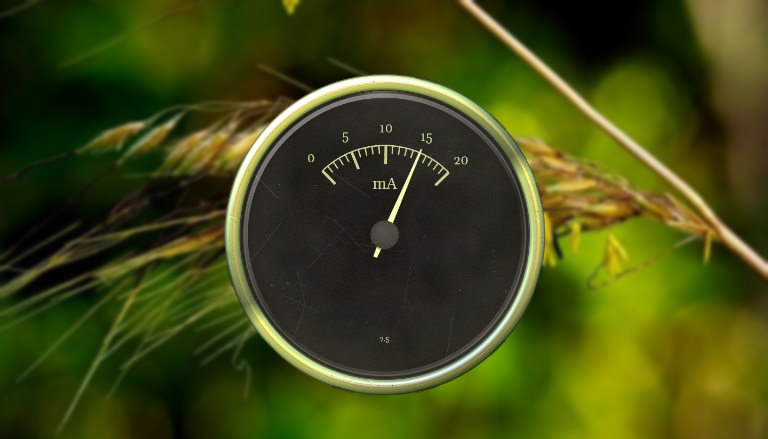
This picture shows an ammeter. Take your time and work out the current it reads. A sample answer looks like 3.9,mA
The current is 15,mA
